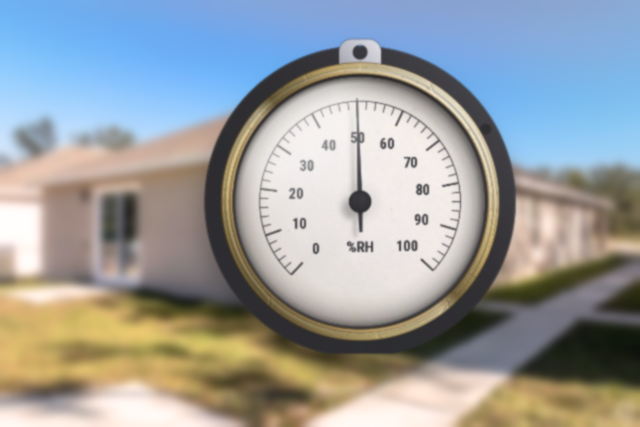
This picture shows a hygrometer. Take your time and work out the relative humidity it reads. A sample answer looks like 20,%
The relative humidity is 50,%
